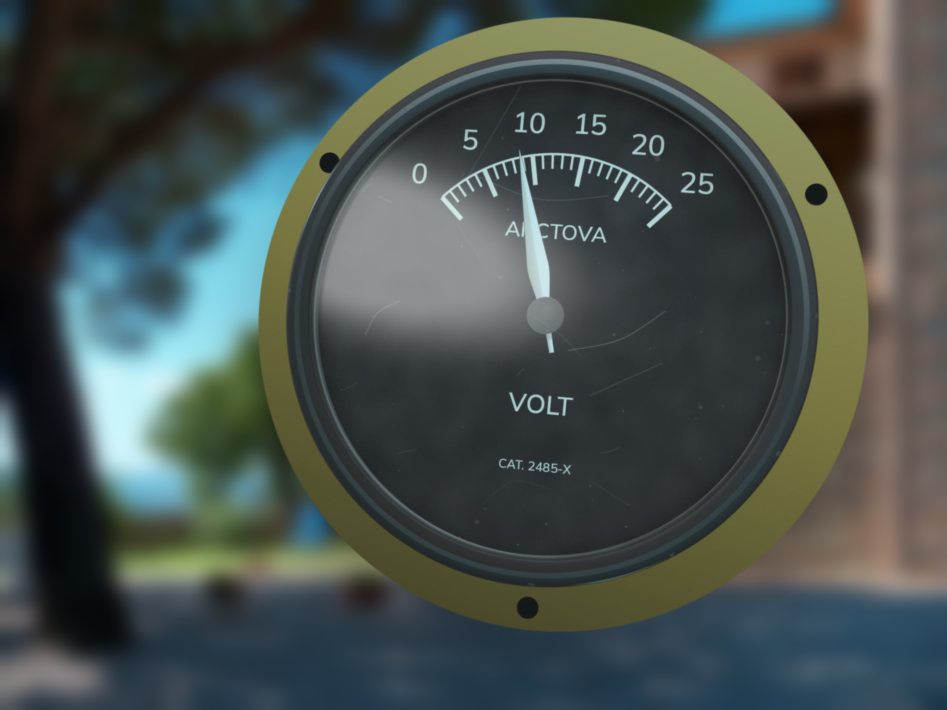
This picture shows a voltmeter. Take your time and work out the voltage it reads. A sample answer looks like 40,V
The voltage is 9,V
